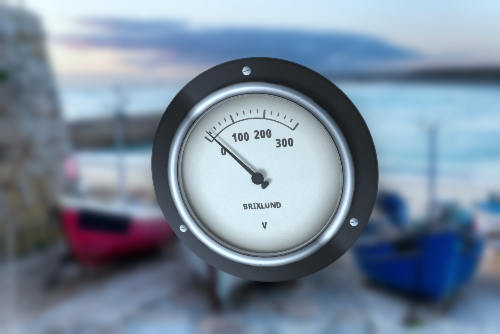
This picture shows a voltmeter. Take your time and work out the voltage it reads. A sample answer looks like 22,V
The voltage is 20,V
